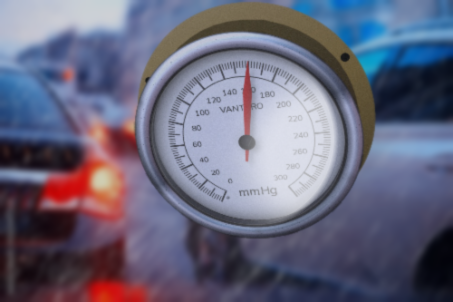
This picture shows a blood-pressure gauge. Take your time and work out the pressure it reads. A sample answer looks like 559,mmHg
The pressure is 160,mmHg
